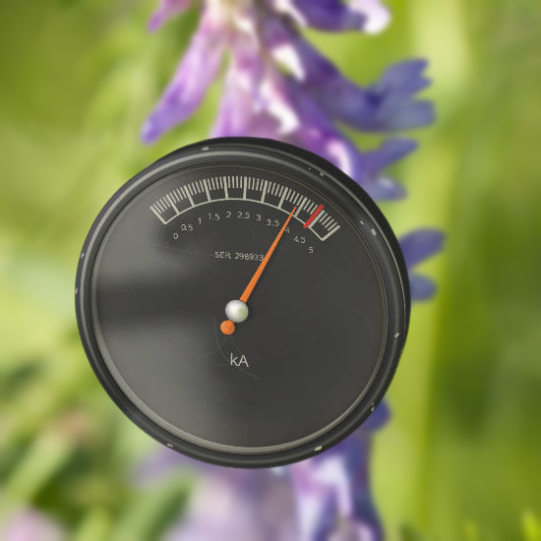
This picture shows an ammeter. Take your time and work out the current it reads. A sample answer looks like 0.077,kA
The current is 3.9,kA
